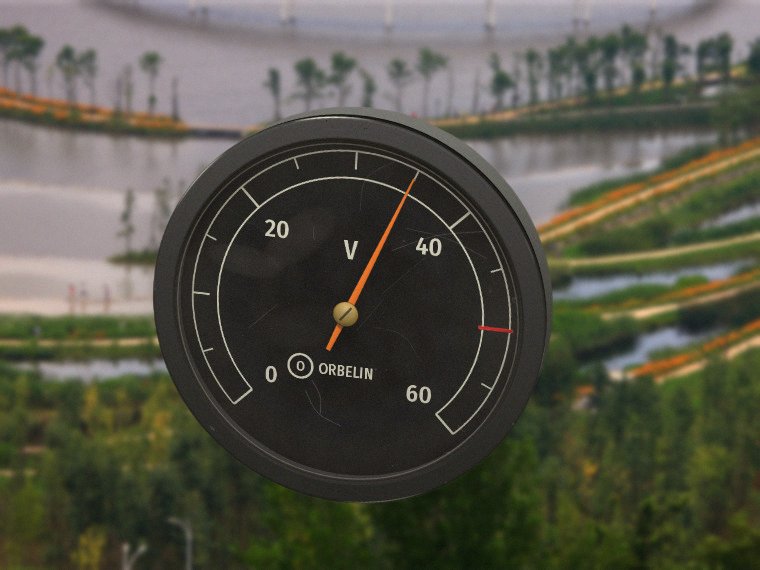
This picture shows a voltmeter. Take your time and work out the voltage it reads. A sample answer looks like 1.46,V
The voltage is 35,V
